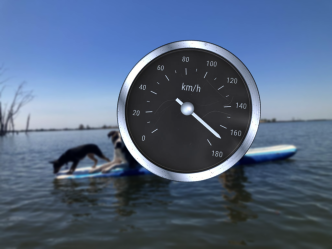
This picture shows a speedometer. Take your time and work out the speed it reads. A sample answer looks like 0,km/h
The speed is 170,km/h
